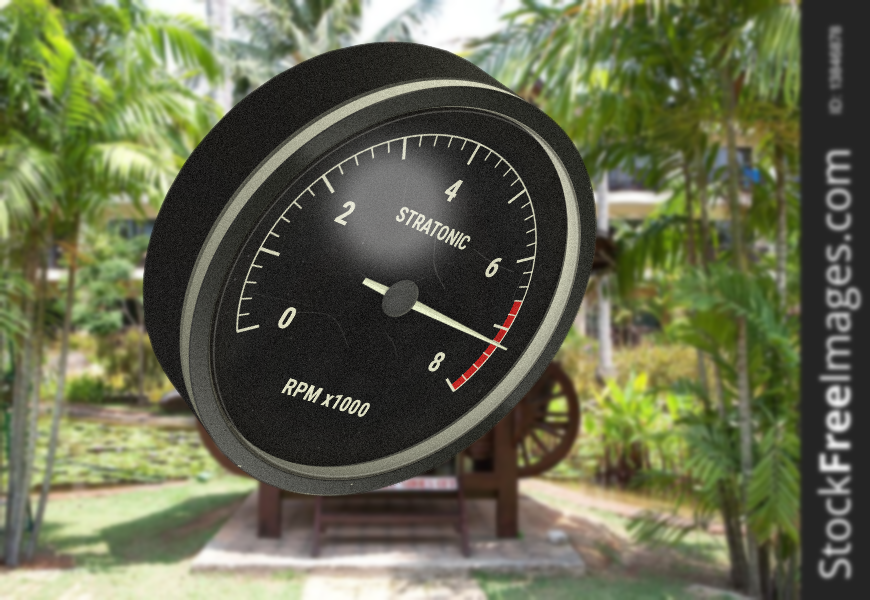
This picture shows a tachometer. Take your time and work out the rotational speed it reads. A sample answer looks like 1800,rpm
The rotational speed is 7200,rpm
